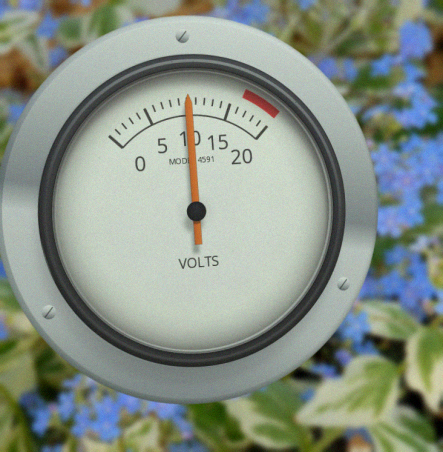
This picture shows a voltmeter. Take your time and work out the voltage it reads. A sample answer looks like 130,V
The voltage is 10,V
